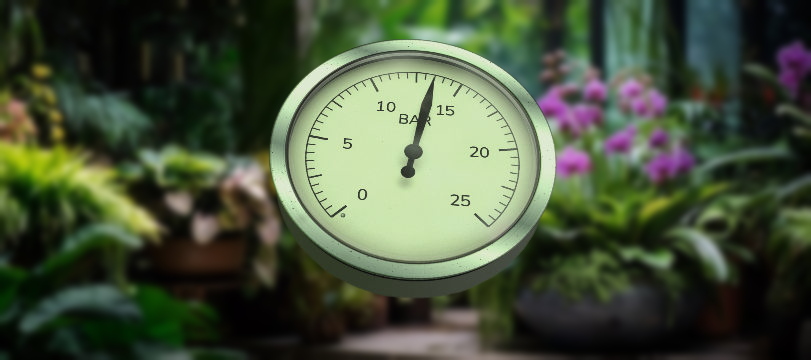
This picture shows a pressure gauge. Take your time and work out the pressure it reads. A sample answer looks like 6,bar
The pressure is 13.5,bar
